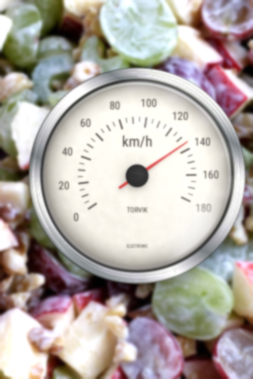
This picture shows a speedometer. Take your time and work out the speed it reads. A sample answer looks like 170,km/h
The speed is 135,km/h
